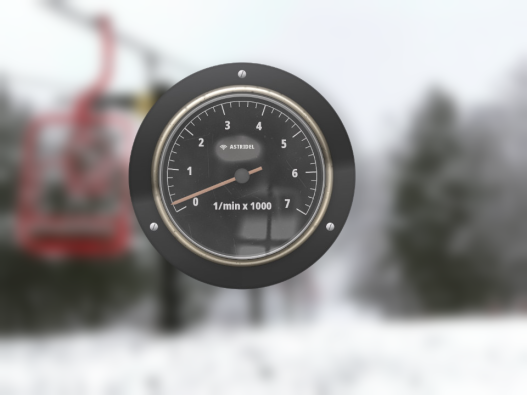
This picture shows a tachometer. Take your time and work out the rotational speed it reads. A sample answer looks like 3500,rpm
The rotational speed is 200,rpm
